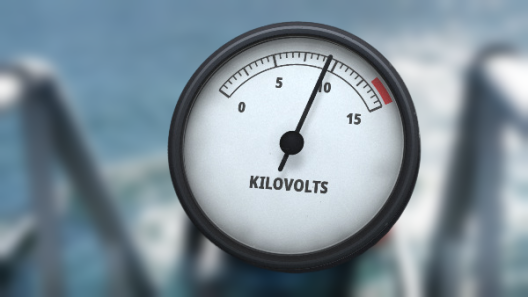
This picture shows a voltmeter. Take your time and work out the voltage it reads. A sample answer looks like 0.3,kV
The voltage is 9.5,kV
